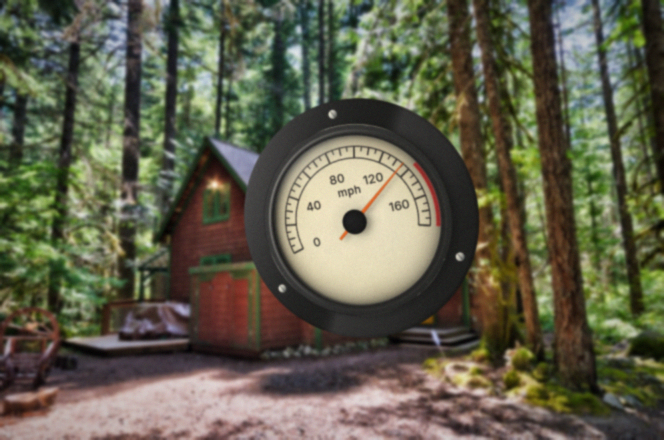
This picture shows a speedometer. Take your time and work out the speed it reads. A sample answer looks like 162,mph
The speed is 135,mph
